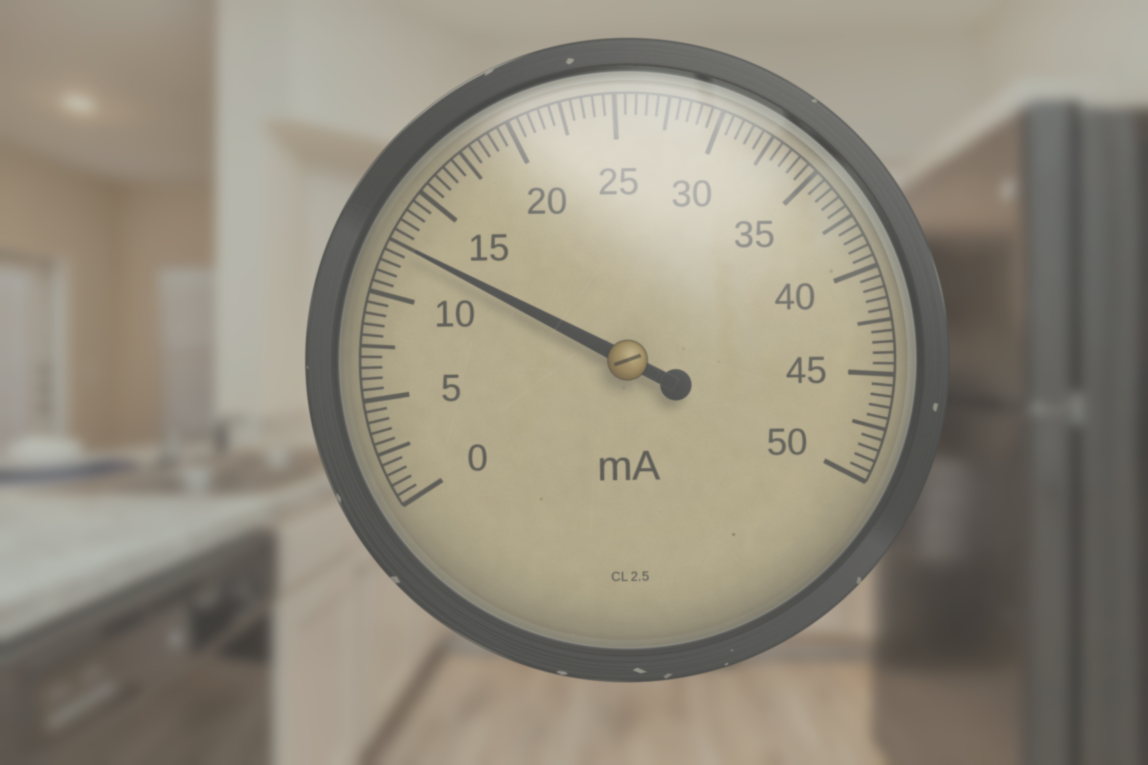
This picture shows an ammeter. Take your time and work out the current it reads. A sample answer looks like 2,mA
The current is 12.5,mA
